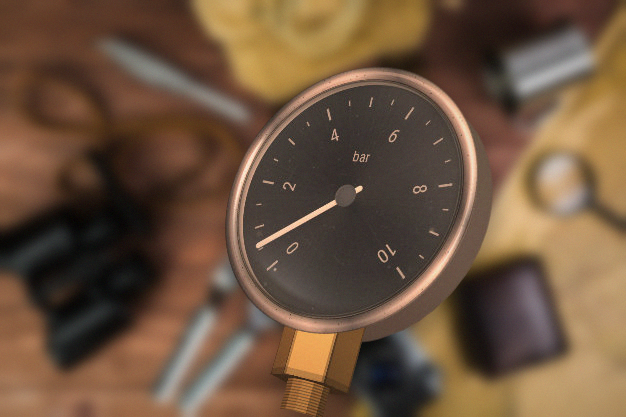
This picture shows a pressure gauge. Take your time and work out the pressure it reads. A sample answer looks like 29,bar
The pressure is 0.5,bar
